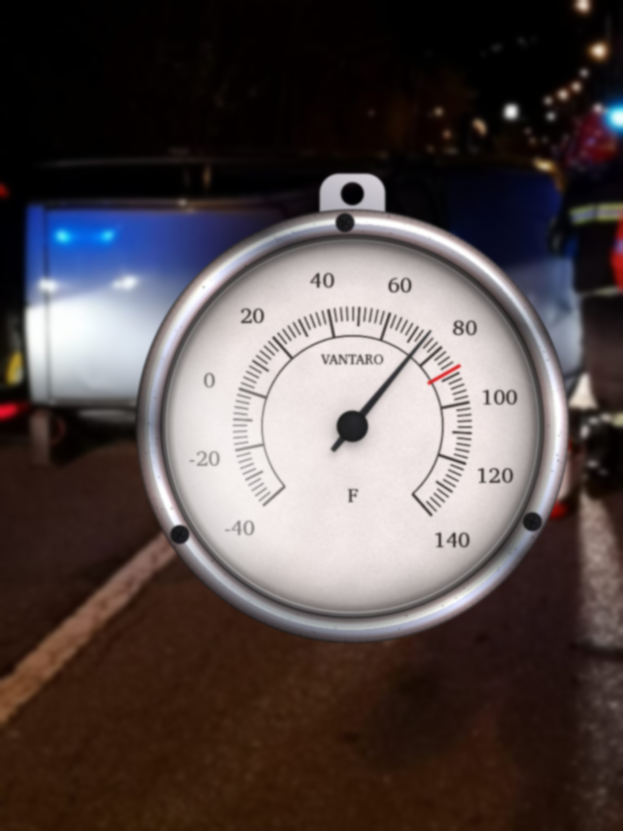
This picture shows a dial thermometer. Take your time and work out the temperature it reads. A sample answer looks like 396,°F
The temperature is 74,°F
